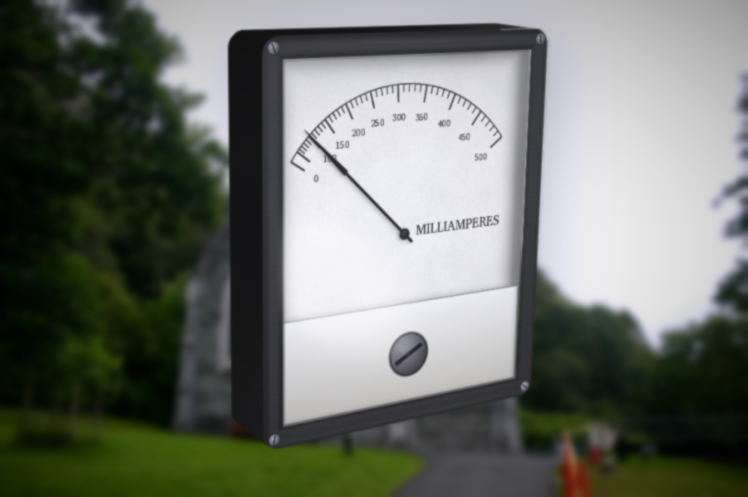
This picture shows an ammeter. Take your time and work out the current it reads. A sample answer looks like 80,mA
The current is 100,mA
